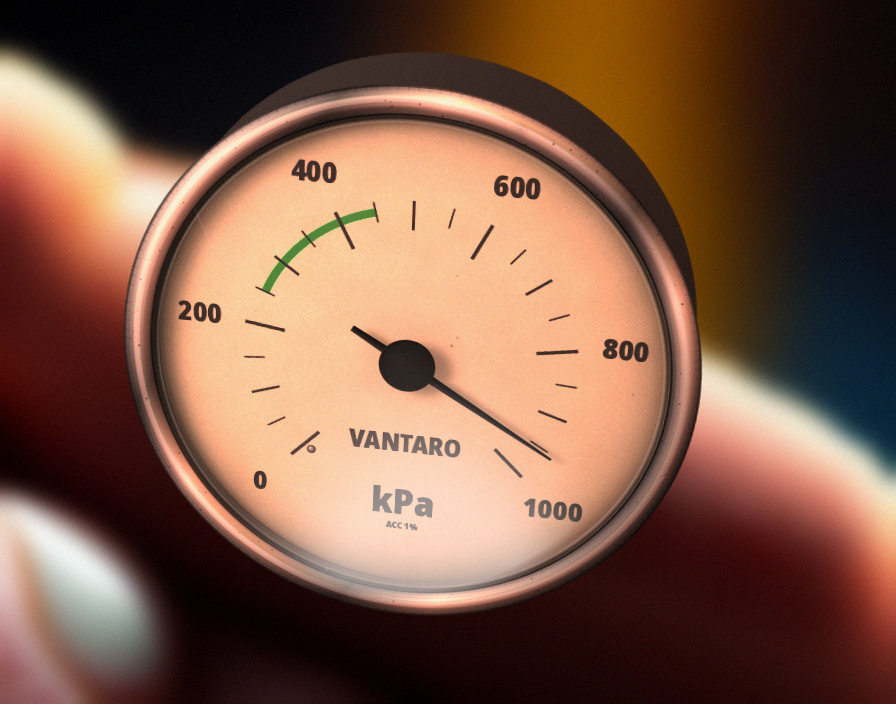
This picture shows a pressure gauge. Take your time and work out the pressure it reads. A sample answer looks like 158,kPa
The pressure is 950,kPa
